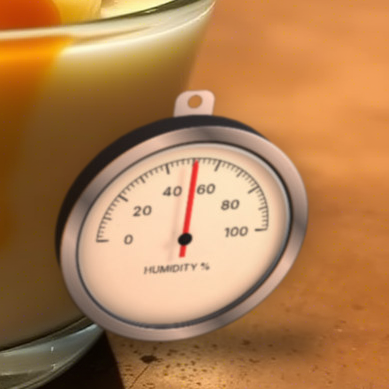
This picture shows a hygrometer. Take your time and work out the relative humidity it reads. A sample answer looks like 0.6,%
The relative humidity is 50,%
